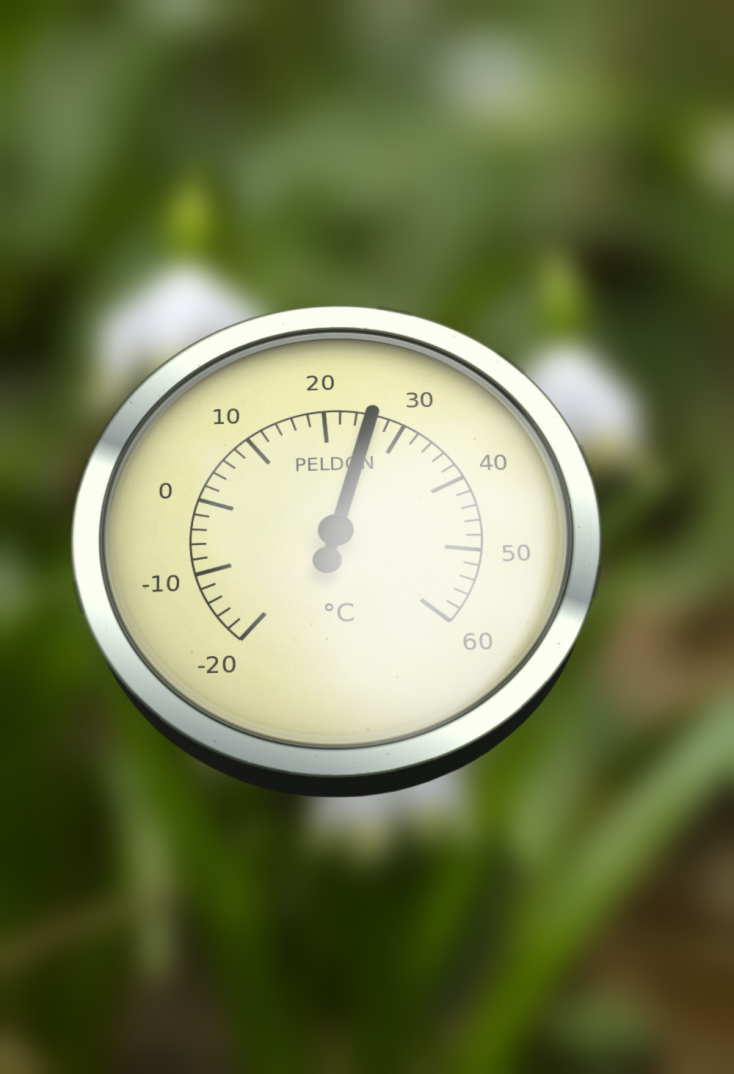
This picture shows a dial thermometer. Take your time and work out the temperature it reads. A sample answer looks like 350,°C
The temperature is 26,°C
